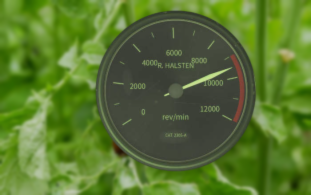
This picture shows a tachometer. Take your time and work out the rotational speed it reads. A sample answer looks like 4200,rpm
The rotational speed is 9500,rpm
